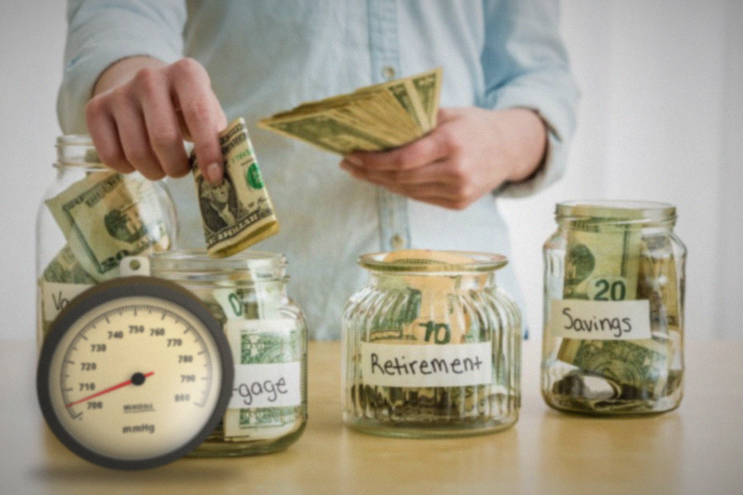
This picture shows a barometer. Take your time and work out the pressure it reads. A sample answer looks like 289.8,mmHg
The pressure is 705,mmHg
